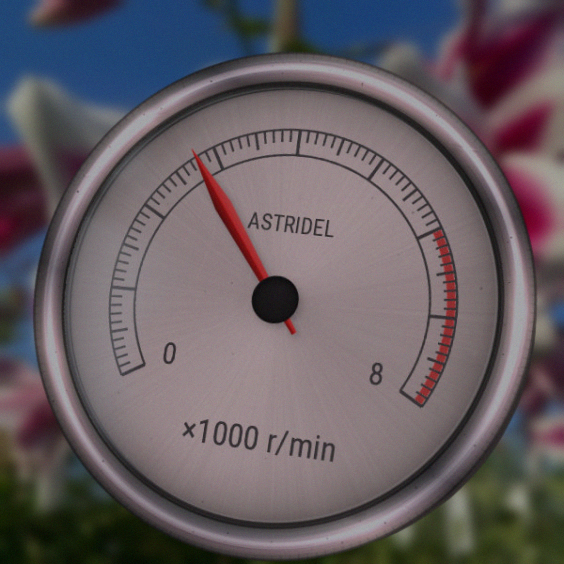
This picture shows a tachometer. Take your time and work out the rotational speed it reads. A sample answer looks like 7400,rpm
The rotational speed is 2800,rpm
